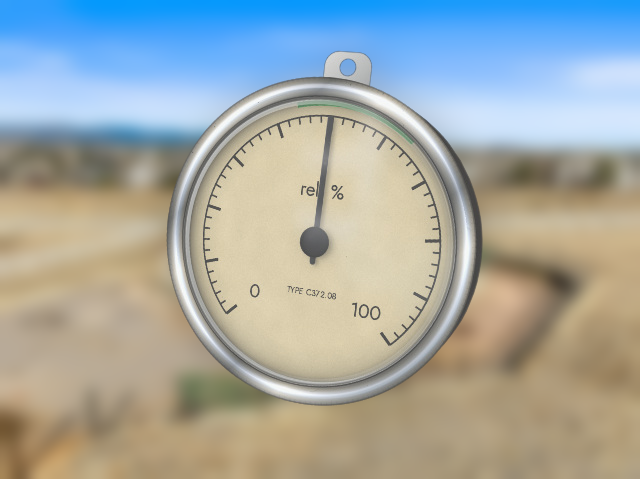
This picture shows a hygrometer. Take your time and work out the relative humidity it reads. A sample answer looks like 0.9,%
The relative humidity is 50,%
